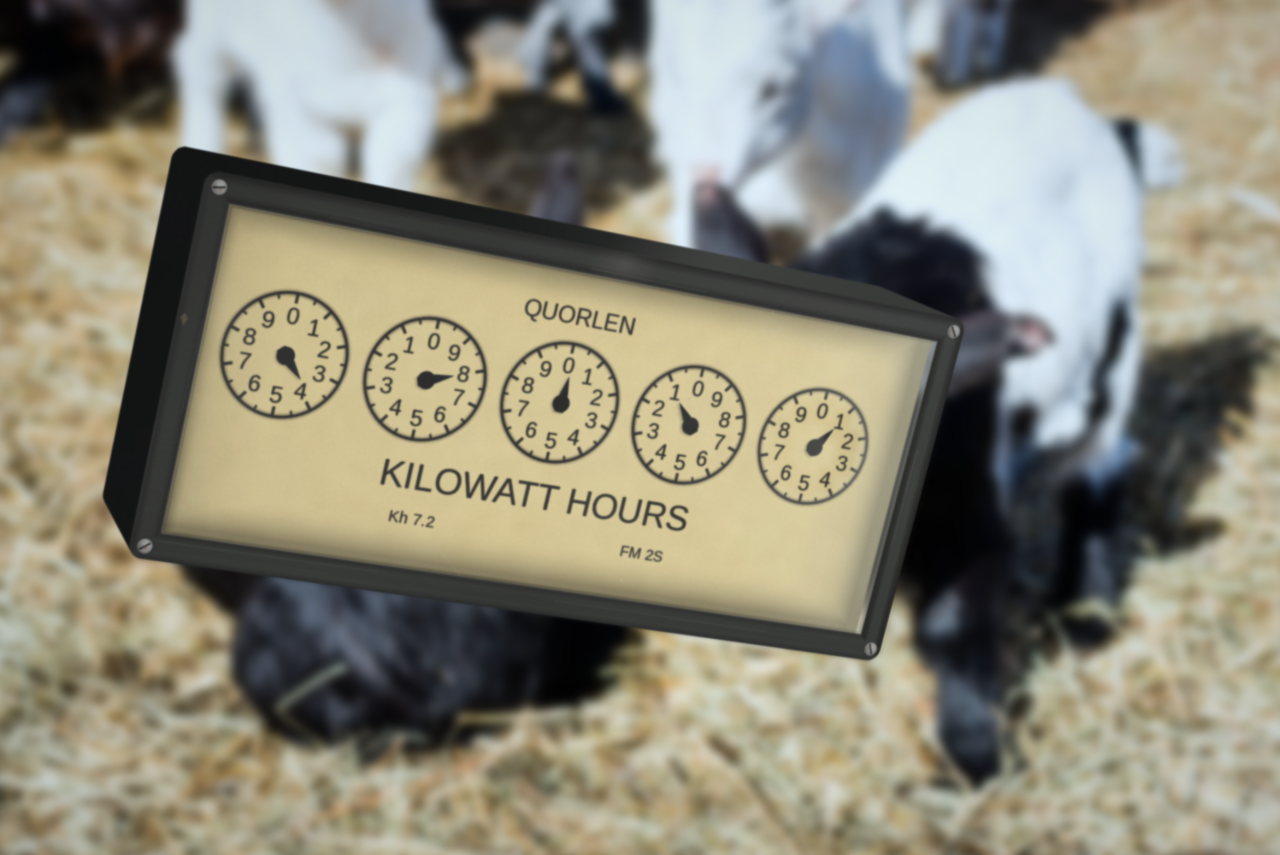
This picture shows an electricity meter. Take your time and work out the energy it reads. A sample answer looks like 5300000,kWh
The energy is 38011,kWh
